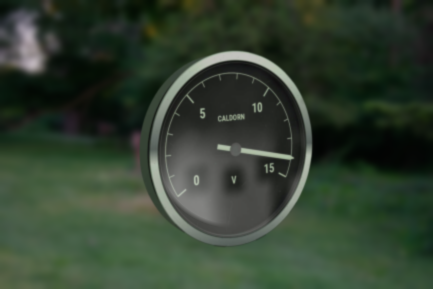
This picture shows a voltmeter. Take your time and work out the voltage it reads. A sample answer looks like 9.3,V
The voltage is 14,V
